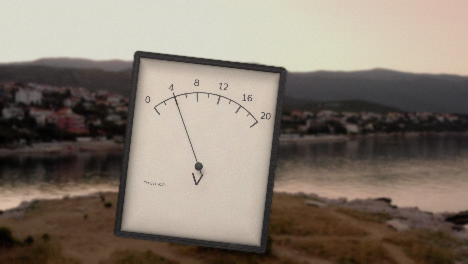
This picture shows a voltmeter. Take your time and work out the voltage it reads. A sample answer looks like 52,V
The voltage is 4,V
